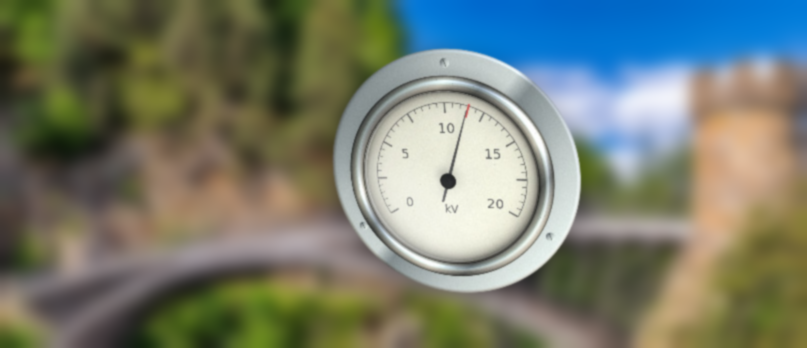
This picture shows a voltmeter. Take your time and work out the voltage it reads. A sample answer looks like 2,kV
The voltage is 11.5,kV
